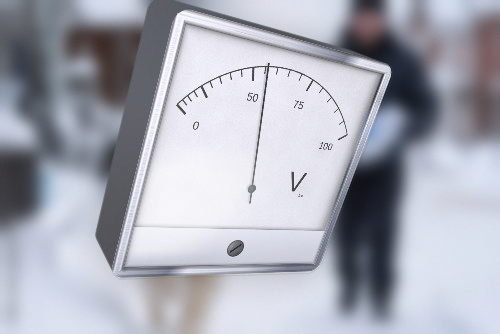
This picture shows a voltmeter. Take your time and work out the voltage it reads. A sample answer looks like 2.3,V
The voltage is 55,V
